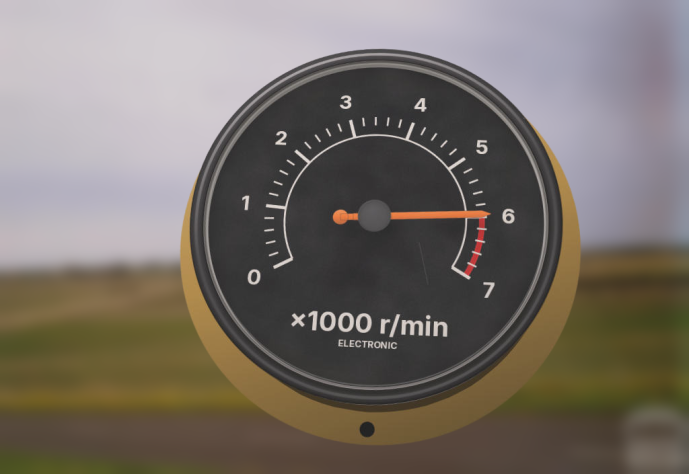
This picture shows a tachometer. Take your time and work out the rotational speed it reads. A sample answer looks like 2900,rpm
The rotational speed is 6000,rpm
